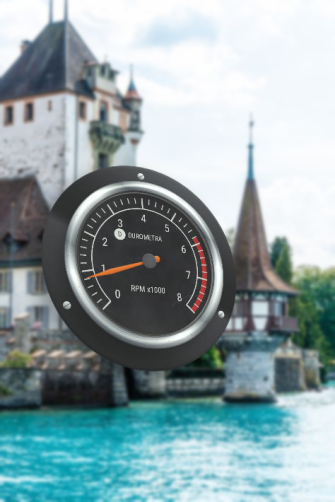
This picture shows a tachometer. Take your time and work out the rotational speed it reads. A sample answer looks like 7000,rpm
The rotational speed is 800,rpm
